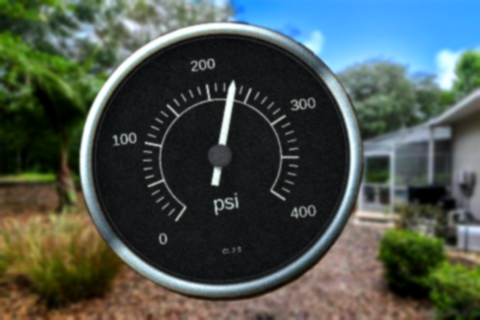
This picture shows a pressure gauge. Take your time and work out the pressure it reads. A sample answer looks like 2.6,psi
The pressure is 230,psi
